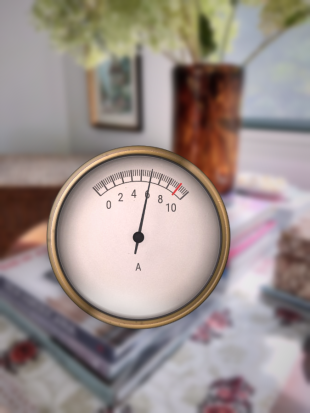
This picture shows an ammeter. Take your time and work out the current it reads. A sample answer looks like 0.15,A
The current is 6,A
